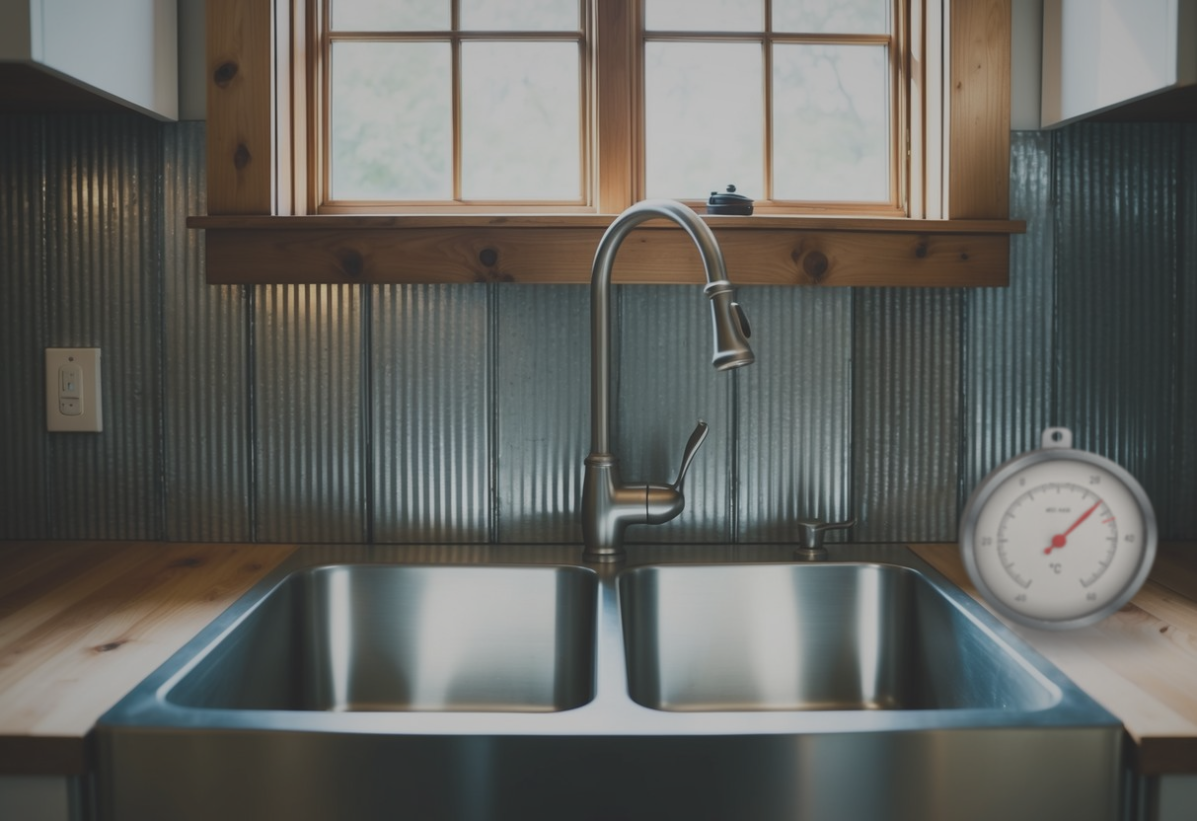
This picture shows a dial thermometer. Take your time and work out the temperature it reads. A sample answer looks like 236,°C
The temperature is 25,°C
